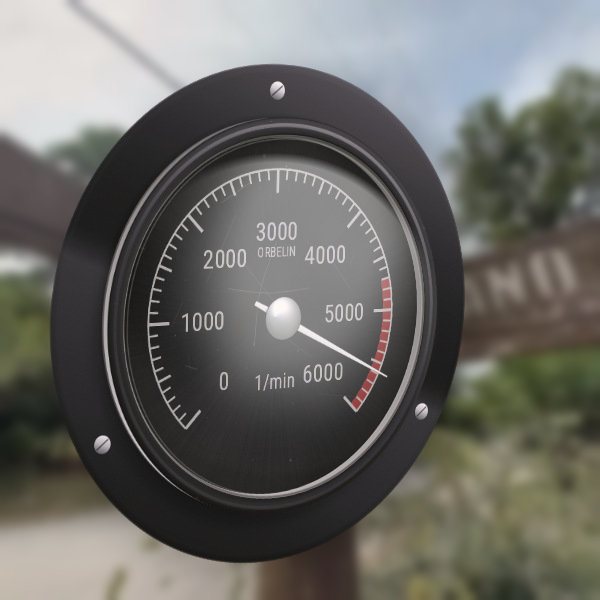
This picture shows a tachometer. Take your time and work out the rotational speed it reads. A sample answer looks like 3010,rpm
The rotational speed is 5600,rpm
